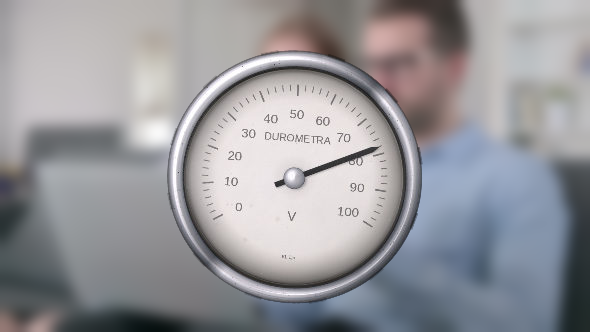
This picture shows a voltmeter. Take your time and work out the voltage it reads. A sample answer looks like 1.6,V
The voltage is 78,V
